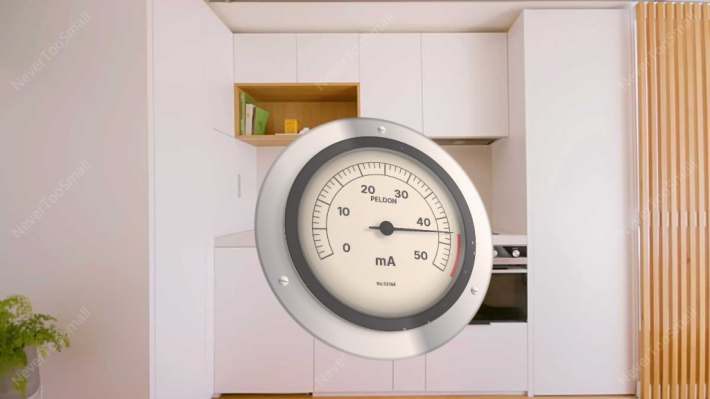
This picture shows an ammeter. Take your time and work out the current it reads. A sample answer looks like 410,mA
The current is 43,mA
